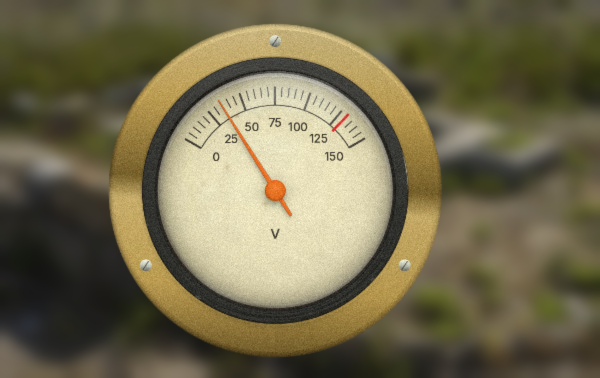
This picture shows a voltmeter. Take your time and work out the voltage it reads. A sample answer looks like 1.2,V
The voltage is 35,V
